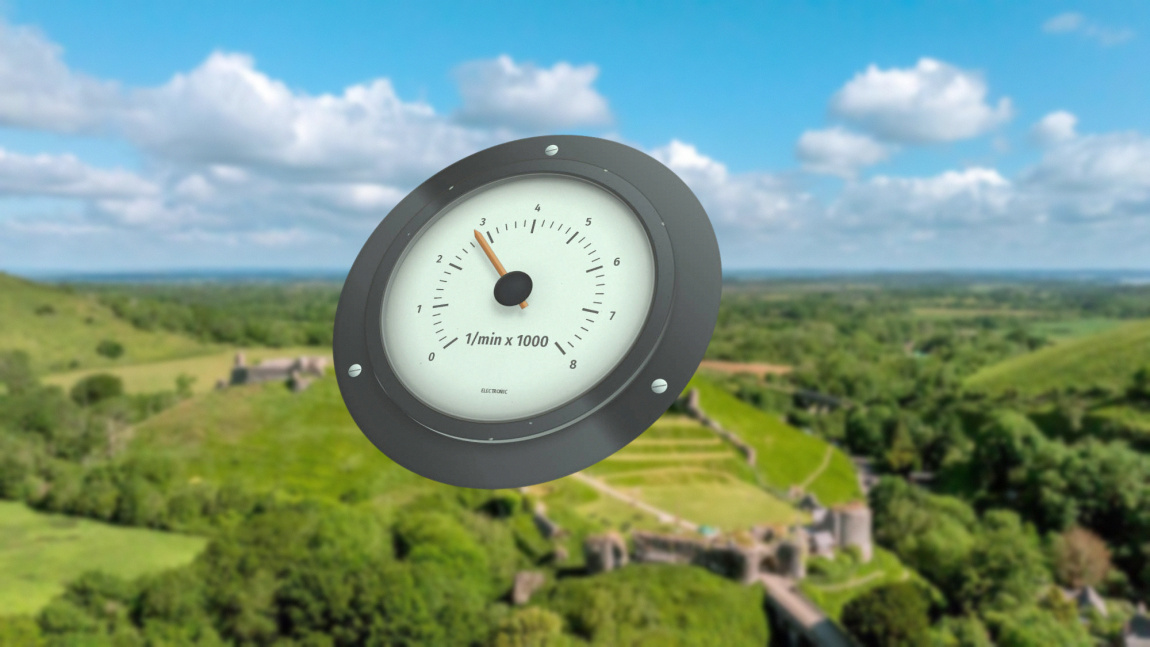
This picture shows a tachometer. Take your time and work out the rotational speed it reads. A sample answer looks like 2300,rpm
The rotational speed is 2800,rpm
